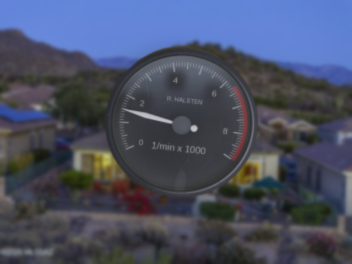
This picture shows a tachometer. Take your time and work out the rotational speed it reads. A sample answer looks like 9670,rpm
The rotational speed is 1500,rpm
